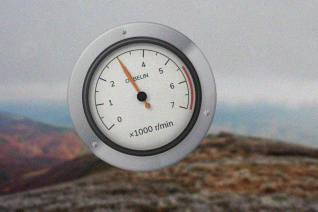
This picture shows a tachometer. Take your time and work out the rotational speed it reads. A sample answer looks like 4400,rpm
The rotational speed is 3000,rpm
